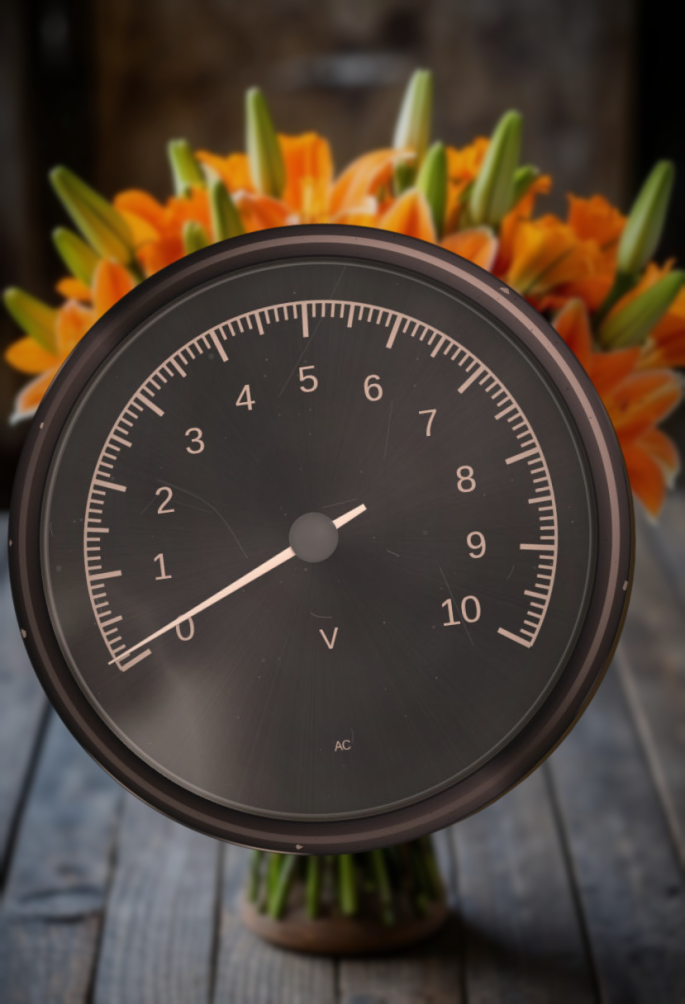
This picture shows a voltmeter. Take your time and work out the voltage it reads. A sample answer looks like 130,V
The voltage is 0.1,V
